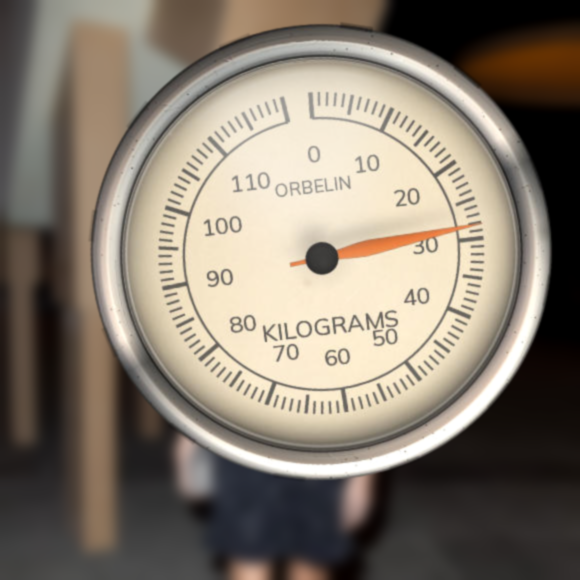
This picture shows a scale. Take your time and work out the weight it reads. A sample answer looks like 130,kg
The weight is 28,kg
